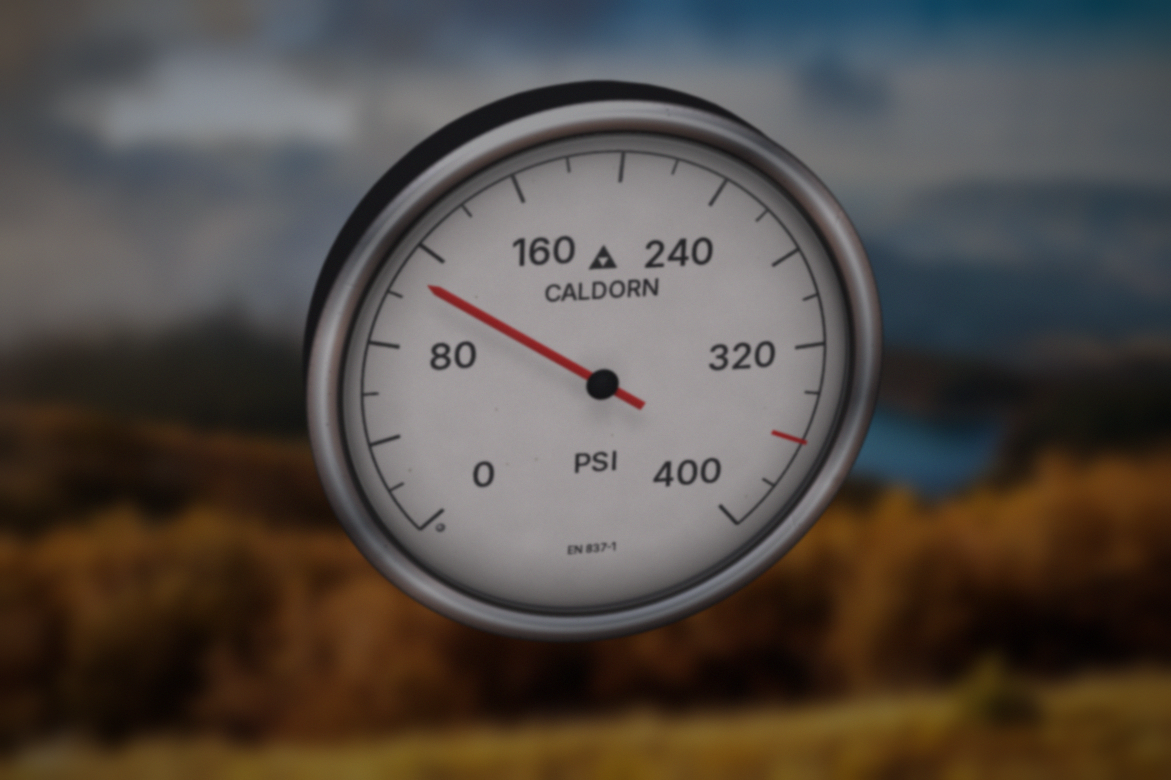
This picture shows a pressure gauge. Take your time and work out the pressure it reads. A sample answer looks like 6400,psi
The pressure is 110,psi
